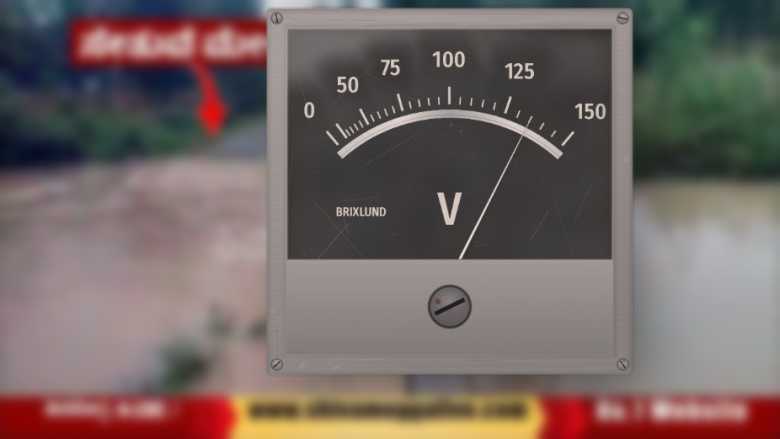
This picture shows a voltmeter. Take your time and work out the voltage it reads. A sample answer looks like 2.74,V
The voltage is 135,V
